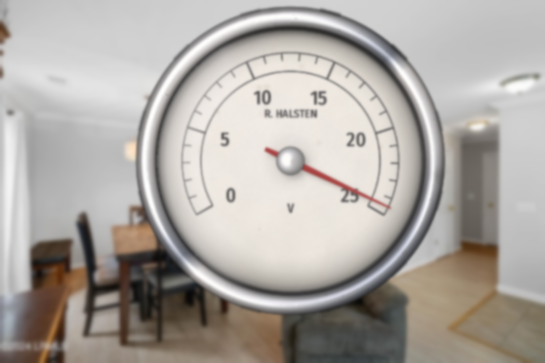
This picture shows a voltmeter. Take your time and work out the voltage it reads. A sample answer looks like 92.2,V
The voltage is 24.5,V
